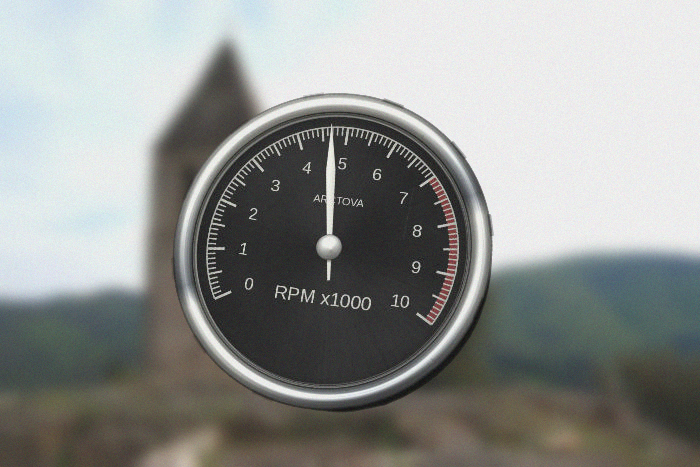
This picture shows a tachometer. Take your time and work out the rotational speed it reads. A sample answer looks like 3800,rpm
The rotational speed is 4700,rpm
